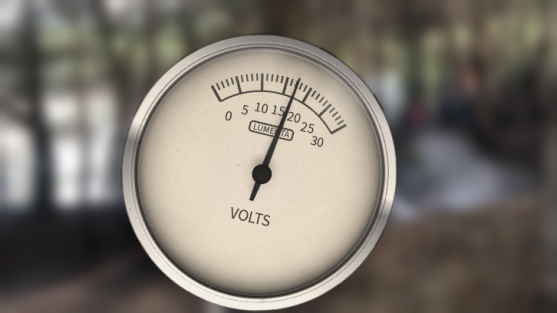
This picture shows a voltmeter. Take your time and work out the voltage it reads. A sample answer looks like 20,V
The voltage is 17,V
